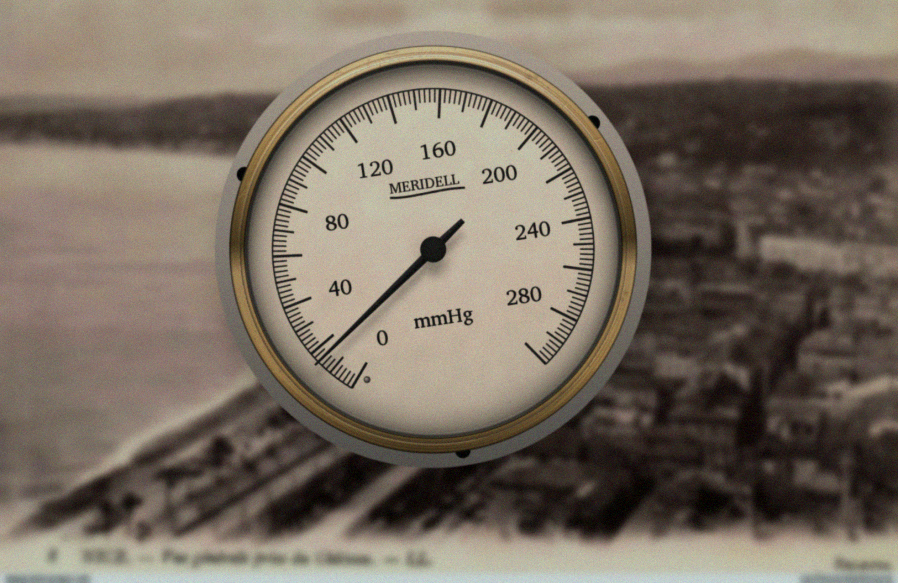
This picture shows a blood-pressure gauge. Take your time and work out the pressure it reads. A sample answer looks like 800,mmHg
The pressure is 16,mmHg
